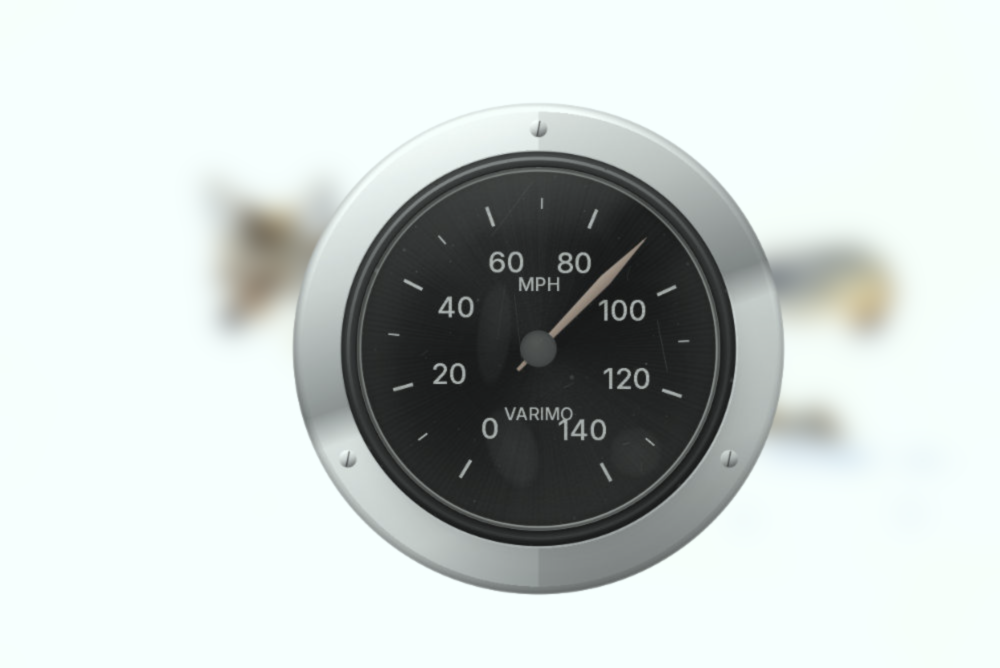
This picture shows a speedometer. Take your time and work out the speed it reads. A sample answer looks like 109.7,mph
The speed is 90,mph
